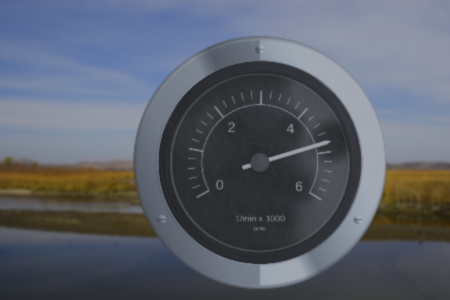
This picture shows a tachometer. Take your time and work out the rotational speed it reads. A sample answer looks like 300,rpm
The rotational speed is 4800,rpm
